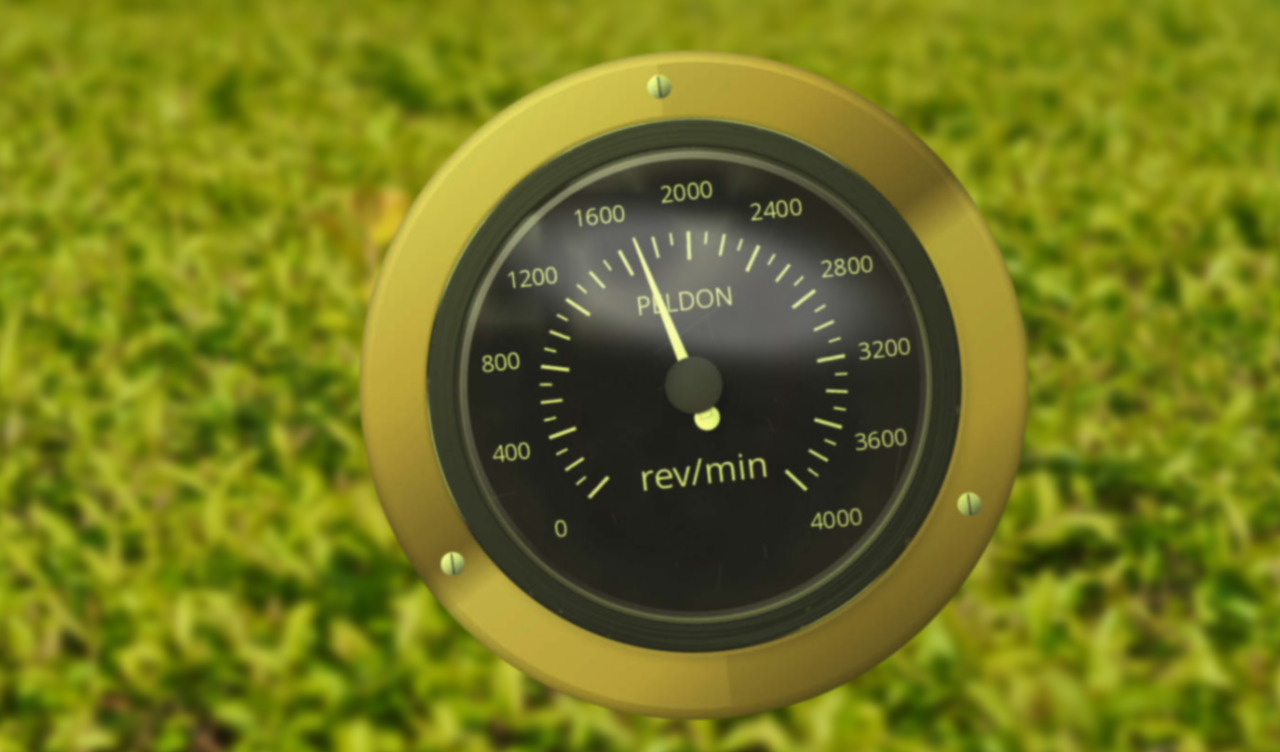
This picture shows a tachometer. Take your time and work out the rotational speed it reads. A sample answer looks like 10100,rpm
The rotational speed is 1700,rpm
